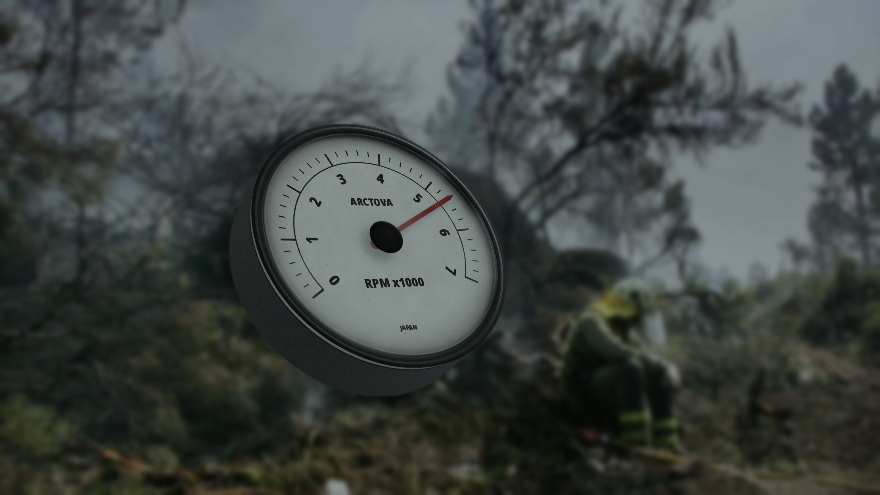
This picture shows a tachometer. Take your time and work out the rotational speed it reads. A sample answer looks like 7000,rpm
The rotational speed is 5400,rpm
